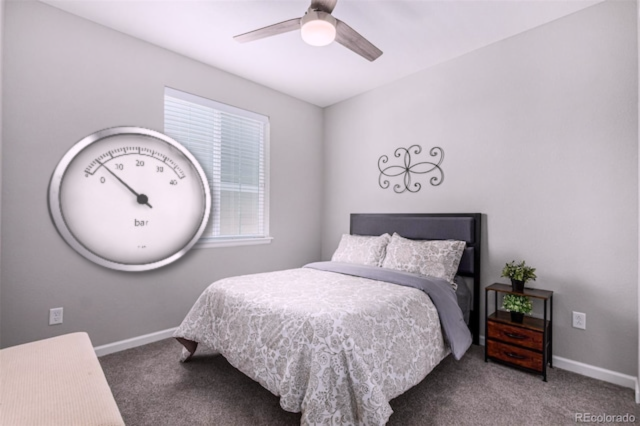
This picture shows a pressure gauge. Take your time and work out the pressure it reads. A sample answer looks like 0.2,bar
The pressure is 5,bar
